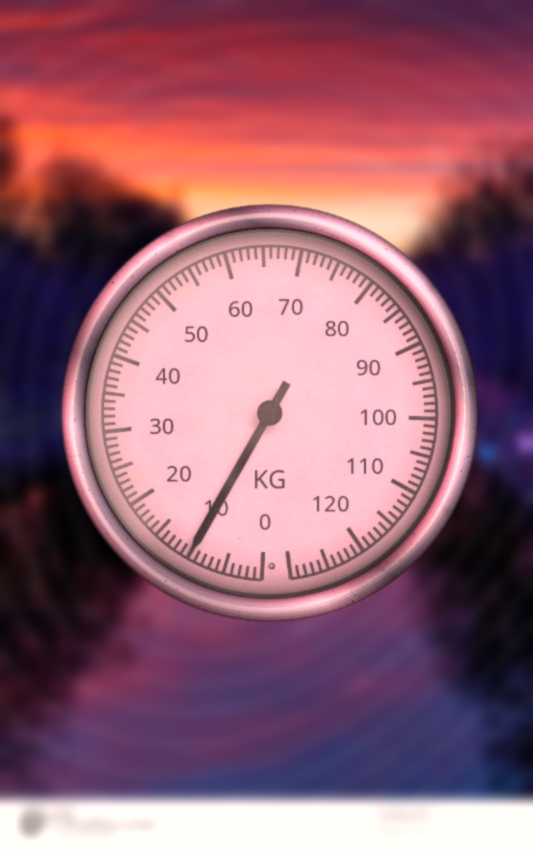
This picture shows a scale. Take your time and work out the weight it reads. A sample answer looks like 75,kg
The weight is 10,kg
